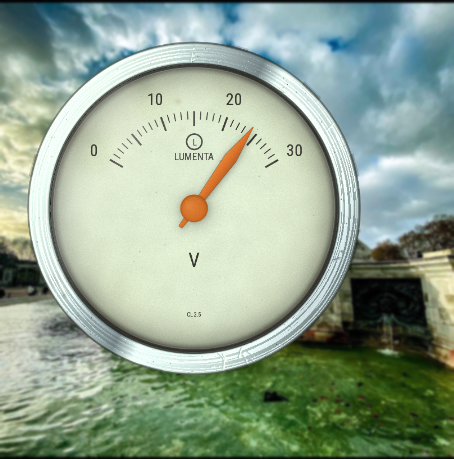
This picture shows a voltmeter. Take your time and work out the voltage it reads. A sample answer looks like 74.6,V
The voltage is 24,V
